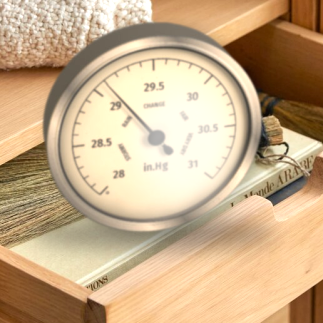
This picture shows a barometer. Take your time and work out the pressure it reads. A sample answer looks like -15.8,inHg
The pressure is 29.1,inHg
